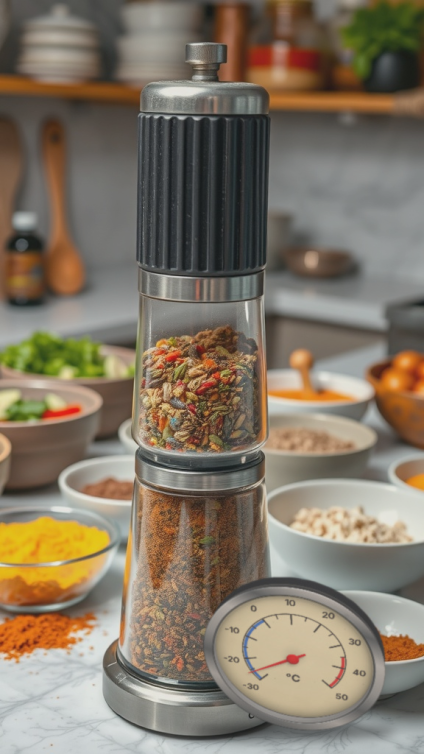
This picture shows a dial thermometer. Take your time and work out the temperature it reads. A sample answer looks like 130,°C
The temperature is -25,°C
